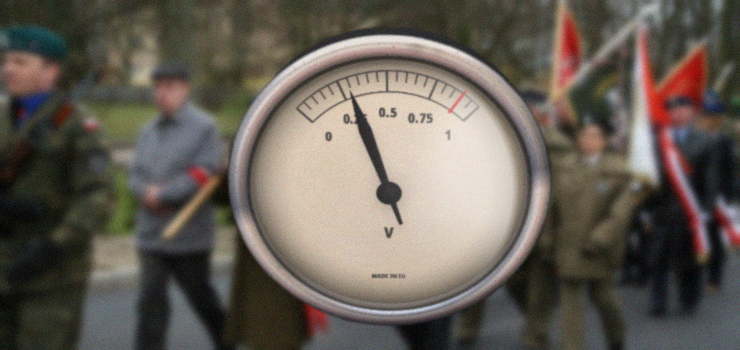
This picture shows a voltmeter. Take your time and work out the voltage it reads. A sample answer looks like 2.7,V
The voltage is 0.3,V
